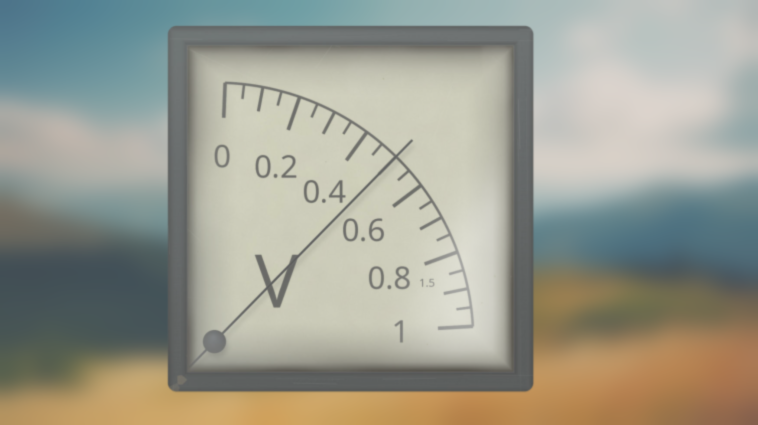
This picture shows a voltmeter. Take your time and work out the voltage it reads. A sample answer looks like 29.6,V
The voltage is 0.5,V
